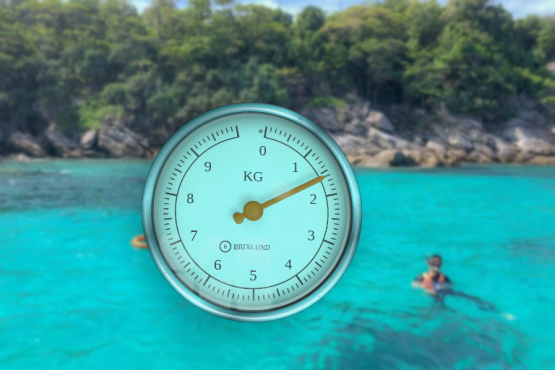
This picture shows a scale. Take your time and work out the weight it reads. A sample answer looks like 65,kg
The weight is 1.6,kg
